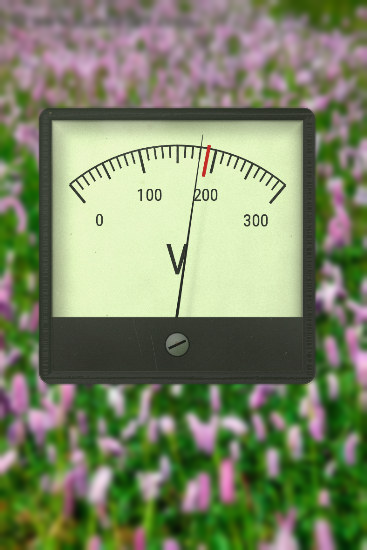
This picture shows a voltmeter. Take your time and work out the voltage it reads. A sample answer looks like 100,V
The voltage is 180,V
